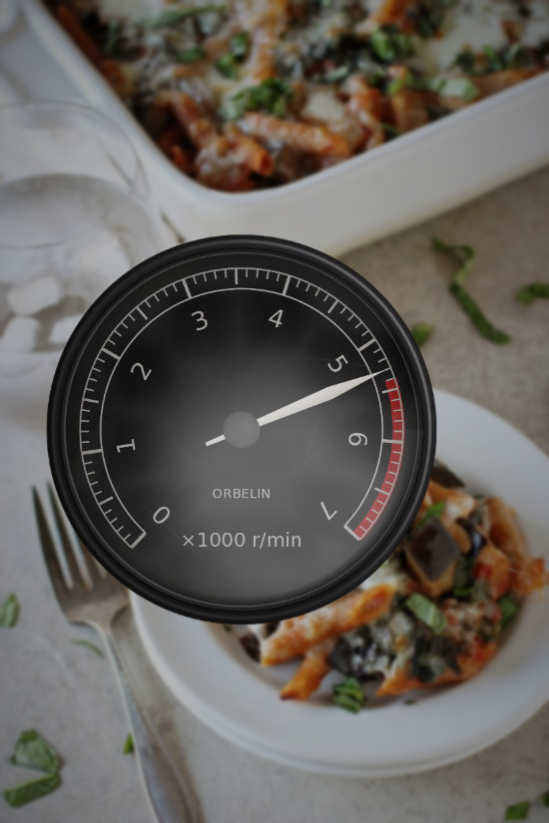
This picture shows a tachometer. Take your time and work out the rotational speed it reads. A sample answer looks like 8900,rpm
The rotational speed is 5300,rpm
